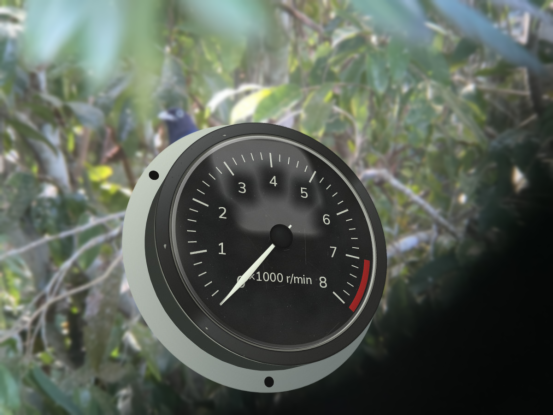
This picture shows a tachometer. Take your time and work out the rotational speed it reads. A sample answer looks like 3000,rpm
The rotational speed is 0,rpm
